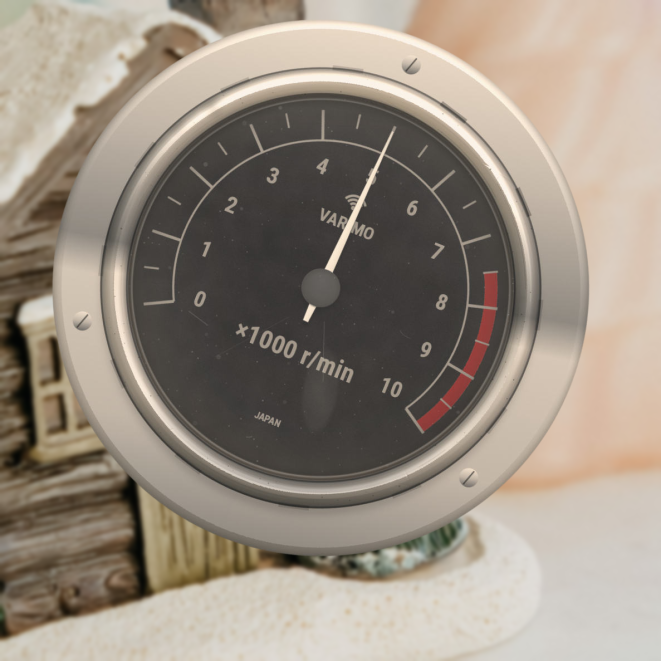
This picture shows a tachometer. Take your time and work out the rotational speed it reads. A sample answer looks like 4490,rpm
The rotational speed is 5000,rpm
